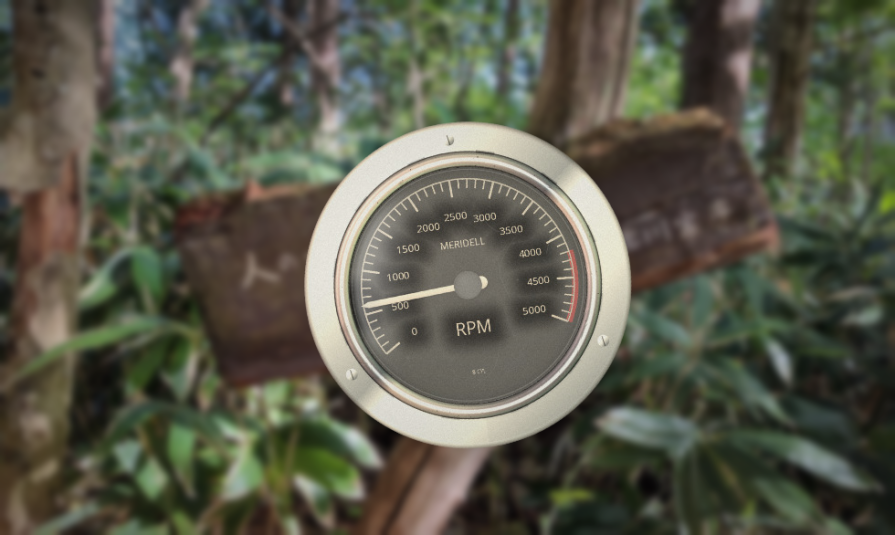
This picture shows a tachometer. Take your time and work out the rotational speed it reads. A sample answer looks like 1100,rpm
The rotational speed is 600,rpm
